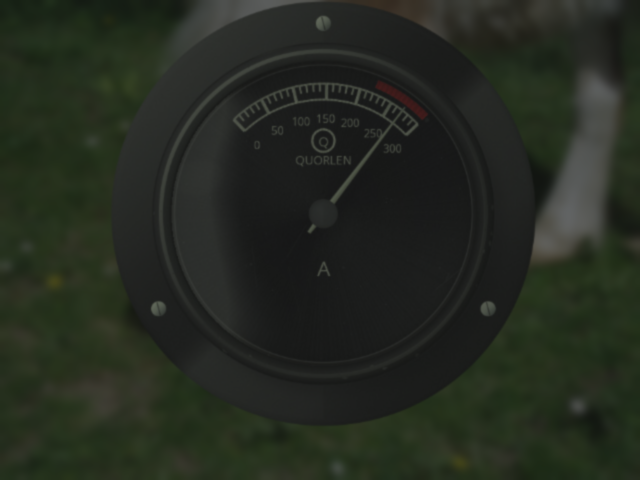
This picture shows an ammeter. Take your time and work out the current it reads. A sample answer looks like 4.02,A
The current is 270,A
